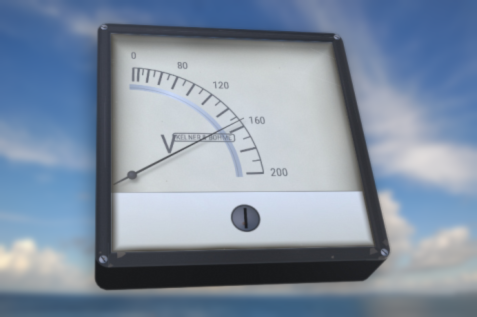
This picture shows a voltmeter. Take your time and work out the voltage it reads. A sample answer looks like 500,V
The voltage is 155,V
